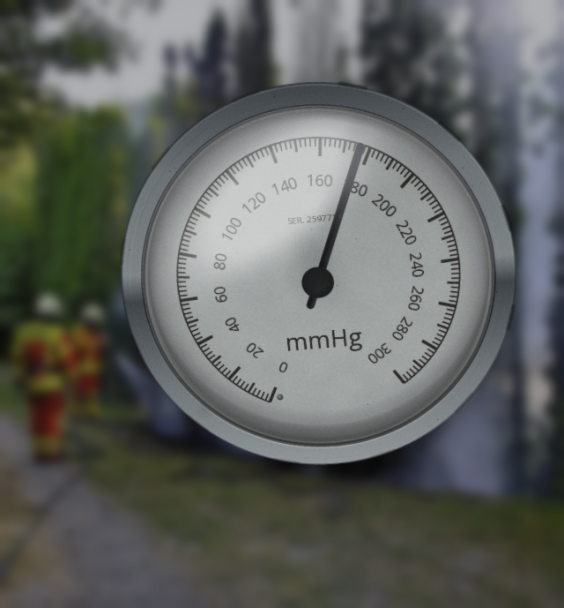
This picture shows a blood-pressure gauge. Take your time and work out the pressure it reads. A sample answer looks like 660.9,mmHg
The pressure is 176,mmHg
